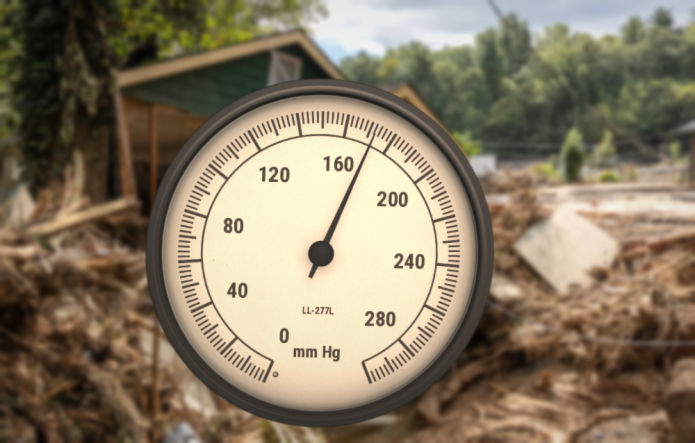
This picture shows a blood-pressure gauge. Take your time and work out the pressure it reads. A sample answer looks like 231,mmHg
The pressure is 172,mmHg
